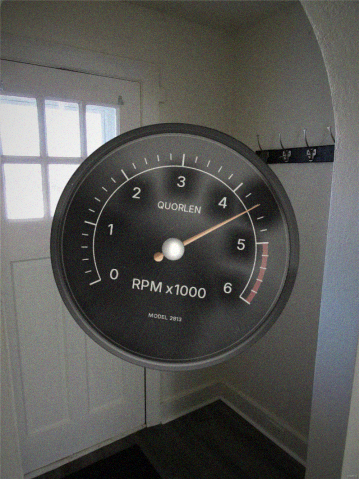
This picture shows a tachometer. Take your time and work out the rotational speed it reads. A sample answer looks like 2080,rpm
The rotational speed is 4400,rpm
